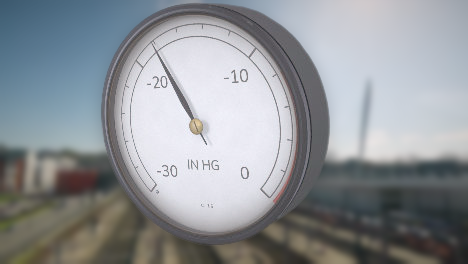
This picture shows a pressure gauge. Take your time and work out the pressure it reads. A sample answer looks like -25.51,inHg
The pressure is -18,inHg
